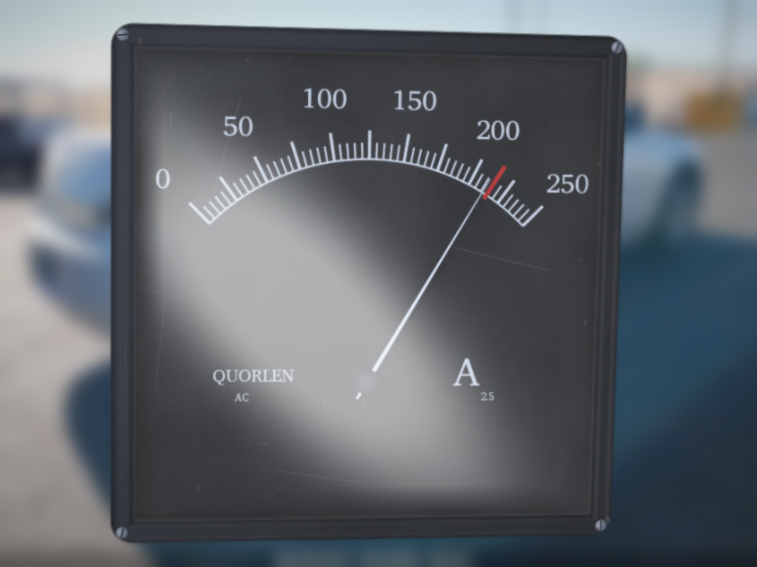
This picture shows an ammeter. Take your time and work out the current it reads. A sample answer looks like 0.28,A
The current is 210,A
